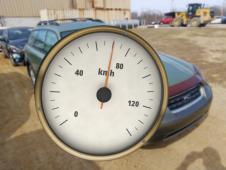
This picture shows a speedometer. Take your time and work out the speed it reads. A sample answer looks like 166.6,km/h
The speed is 70,km/h
